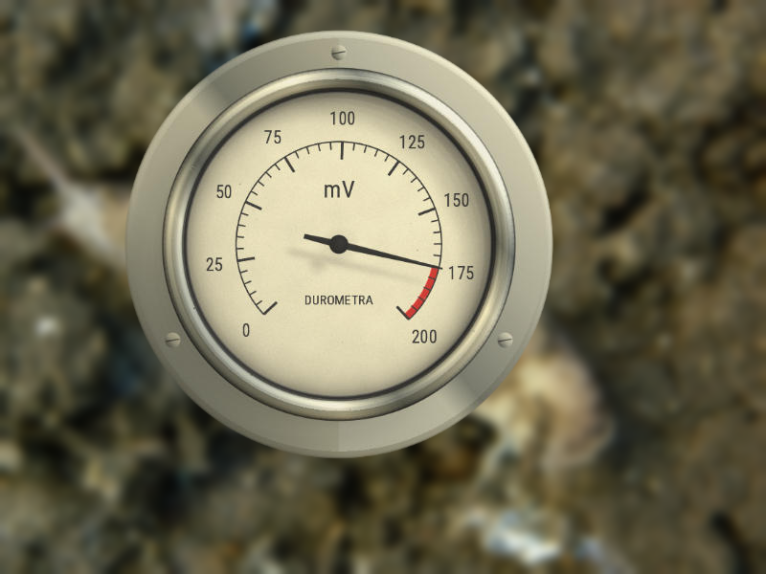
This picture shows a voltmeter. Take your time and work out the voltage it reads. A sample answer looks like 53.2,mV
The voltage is 175,mV
